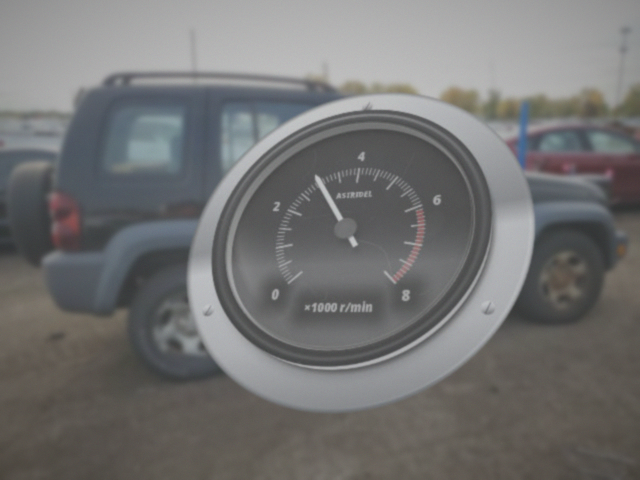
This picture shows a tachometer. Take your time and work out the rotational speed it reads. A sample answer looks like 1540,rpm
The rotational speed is 3000,rpm
